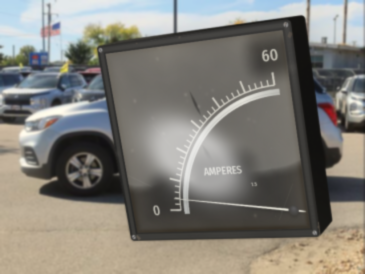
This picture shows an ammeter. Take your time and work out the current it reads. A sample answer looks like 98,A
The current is 4,A
